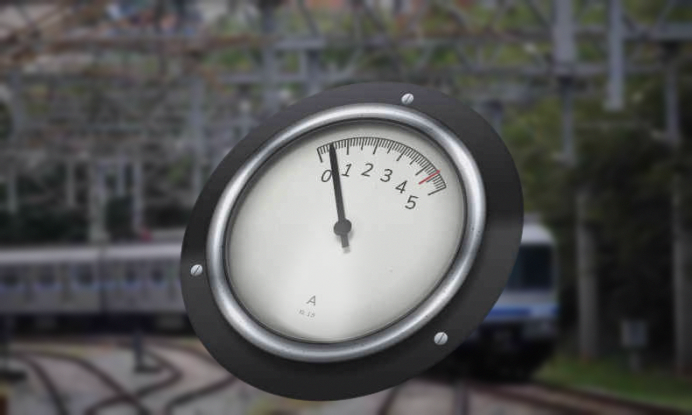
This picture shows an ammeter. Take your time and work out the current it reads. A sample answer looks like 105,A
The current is 0.5,A
